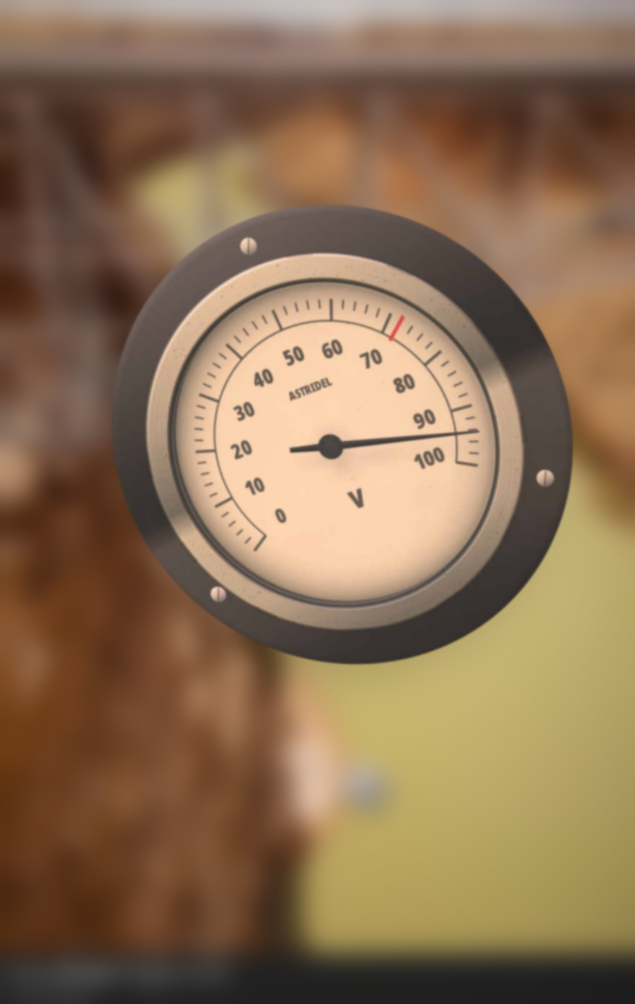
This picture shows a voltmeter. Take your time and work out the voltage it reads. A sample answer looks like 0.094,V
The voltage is 94,V
